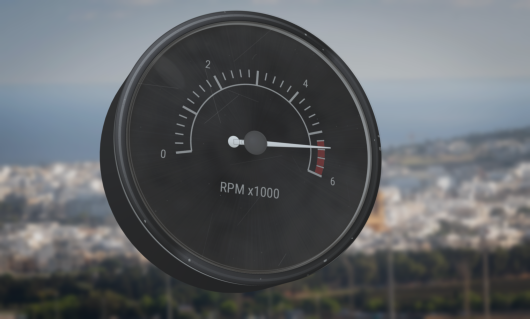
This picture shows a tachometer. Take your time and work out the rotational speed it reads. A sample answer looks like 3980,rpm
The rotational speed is 5400,rpm
